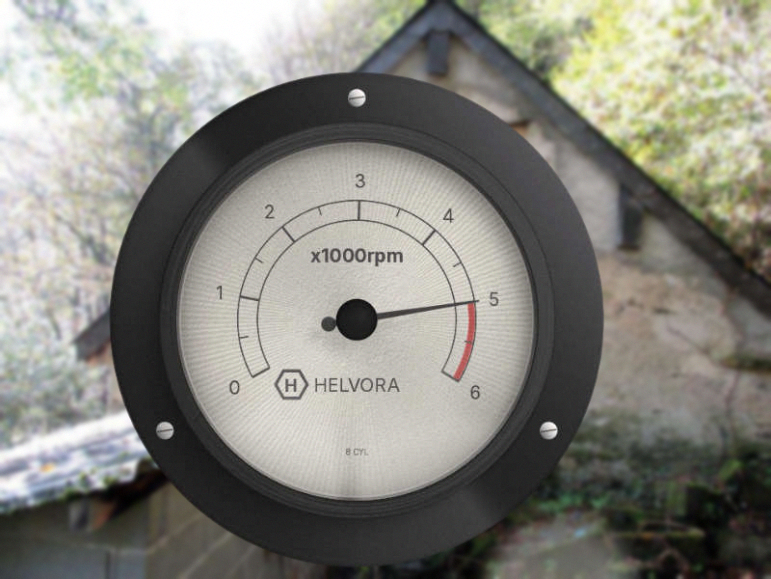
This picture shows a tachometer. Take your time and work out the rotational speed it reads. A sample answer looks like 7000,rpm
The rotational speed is 5000,rpm
